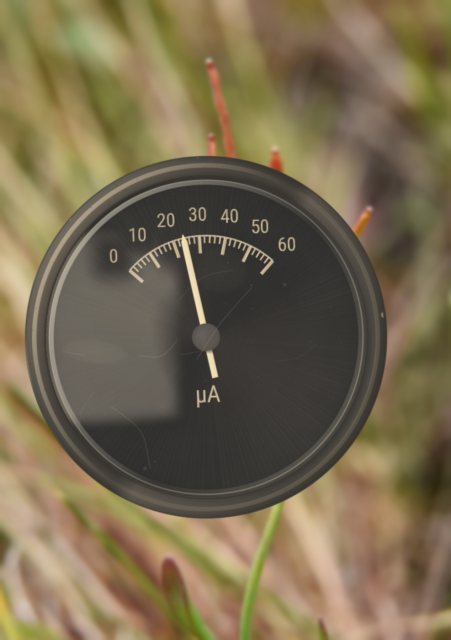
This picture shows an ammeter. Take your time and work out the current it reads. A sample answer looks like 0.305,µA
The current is 24,µA
